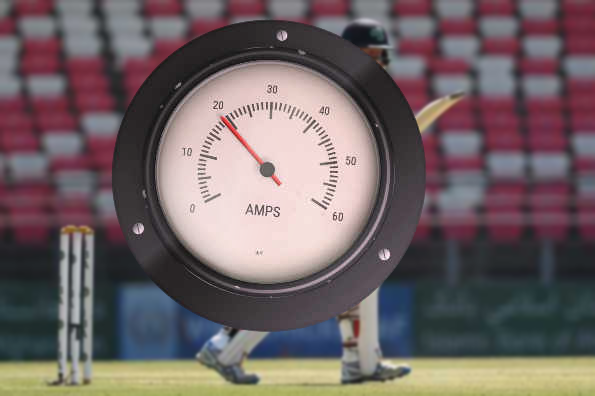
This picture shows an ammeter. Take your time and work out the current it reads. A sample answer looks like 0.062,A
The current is 19,A
